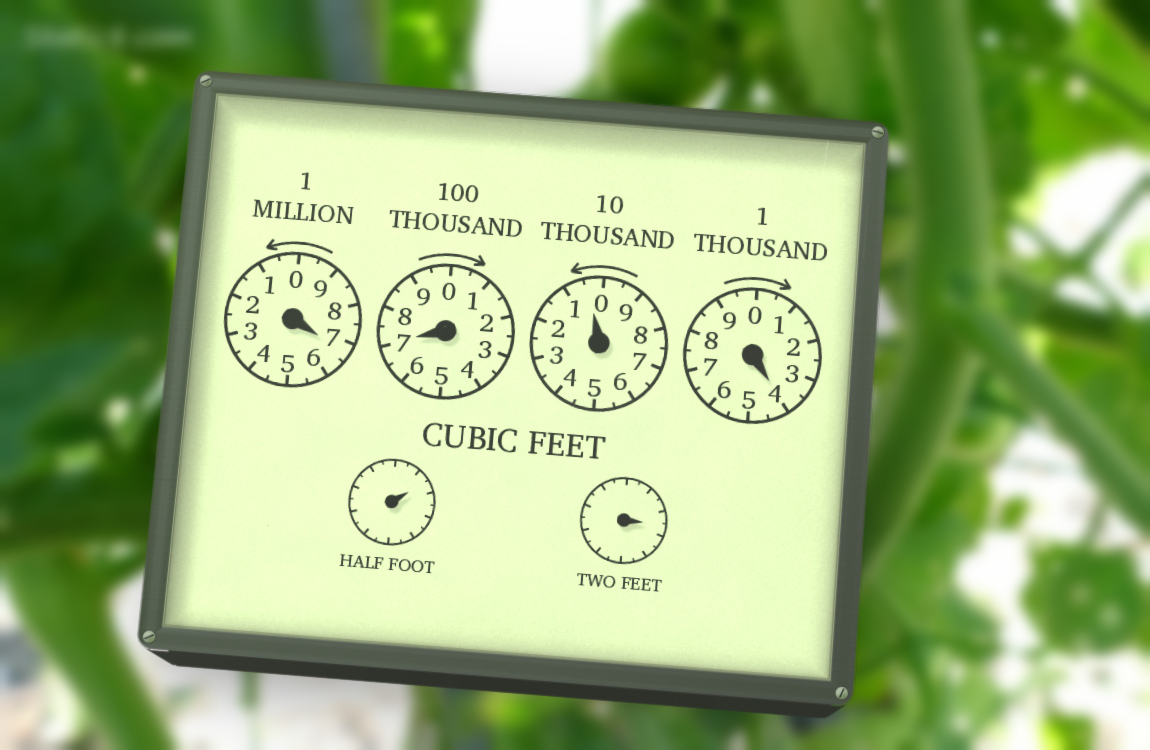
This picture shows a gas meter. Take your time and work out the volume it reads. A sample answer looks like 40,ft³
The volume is 670400,ft³
